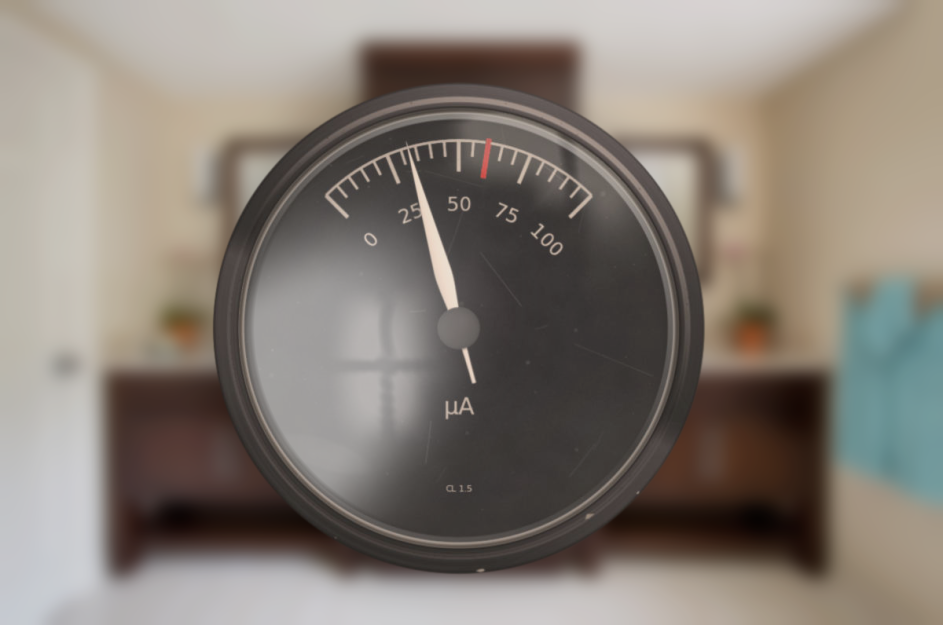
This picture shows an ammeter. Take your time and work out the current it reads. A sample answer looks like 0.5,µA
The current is 32.5,µA
